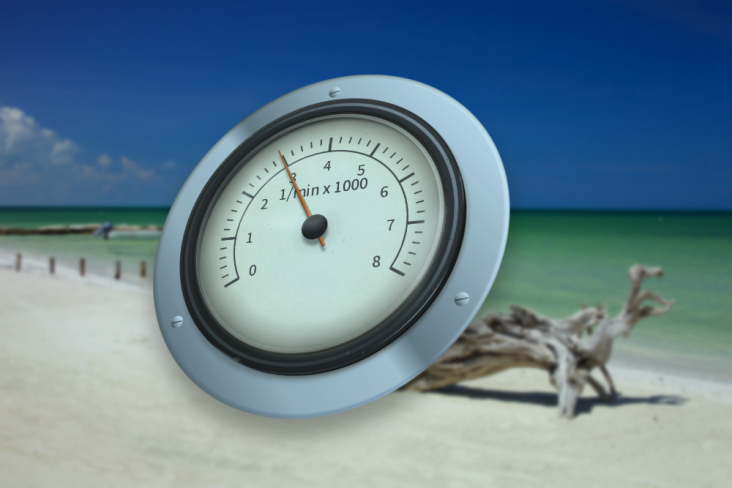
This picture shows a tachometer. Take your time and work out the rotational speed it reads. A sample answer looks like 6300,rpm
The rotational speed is 3000,rpm
